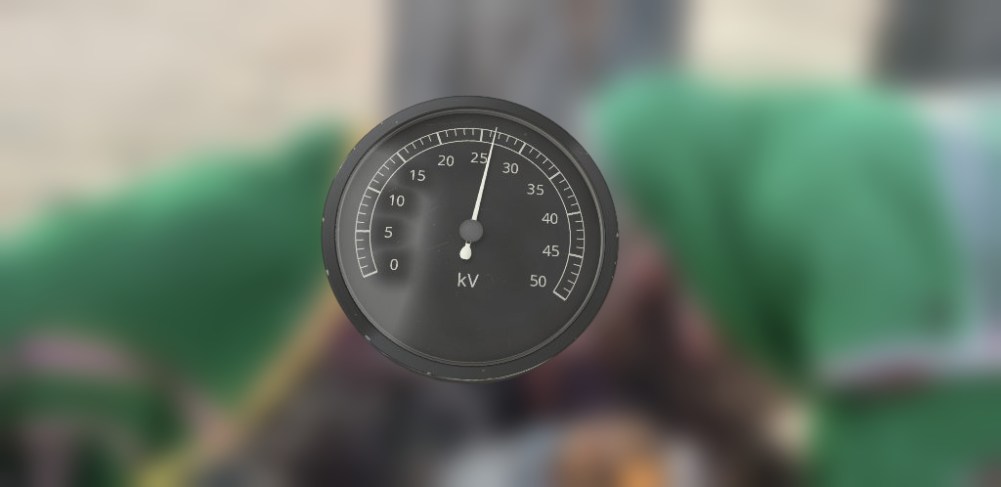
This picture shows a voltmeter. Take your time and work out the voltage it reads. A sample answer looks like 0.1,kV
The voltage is 26.5,kV
